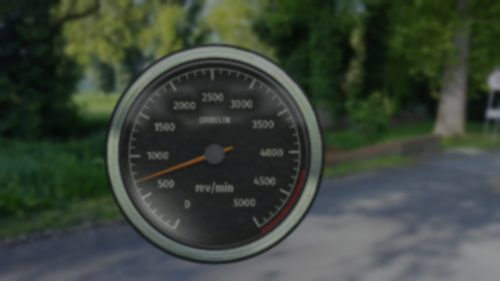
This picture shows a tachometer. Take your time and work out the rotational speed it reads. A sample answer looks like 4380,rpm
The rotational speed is 700,rpm
